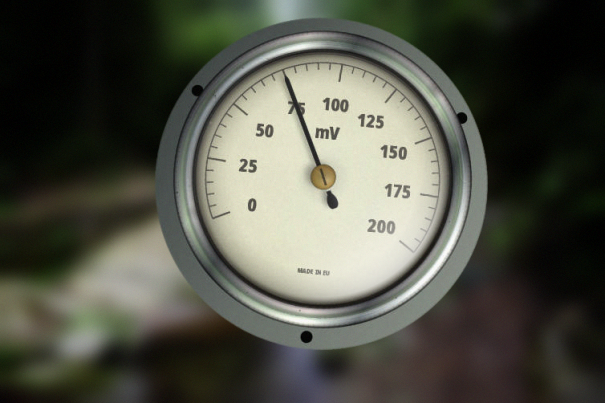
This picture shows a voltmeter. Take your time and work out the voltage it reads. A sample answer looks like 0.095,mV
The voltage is 75,mV
